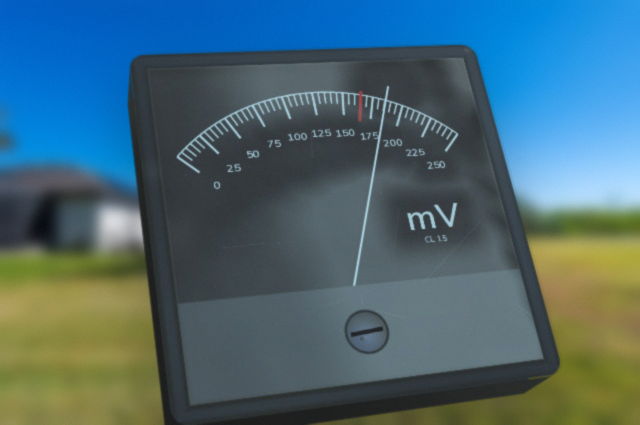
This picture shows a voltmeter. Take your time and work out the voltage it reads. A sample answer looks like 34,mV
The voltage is 185,mV
